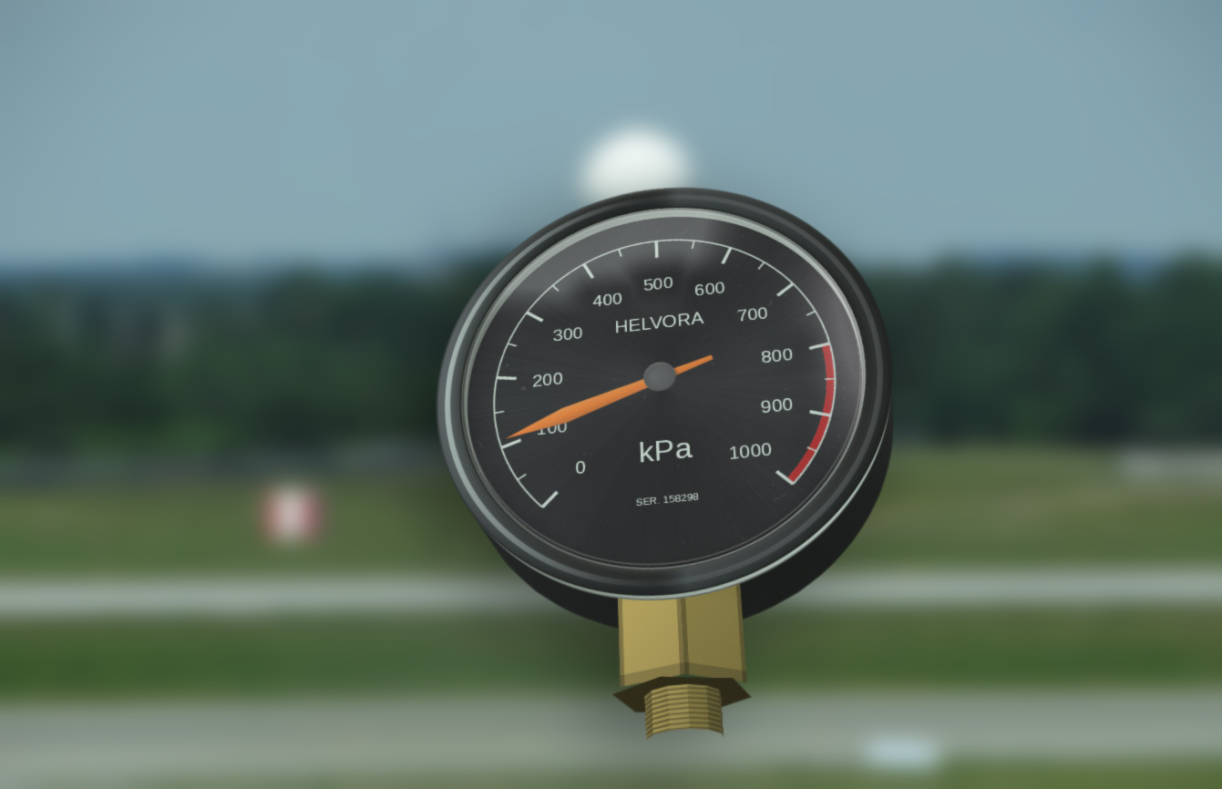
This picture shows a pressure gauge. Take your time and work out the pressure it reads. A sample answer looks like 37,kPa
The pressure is 100,kPa
